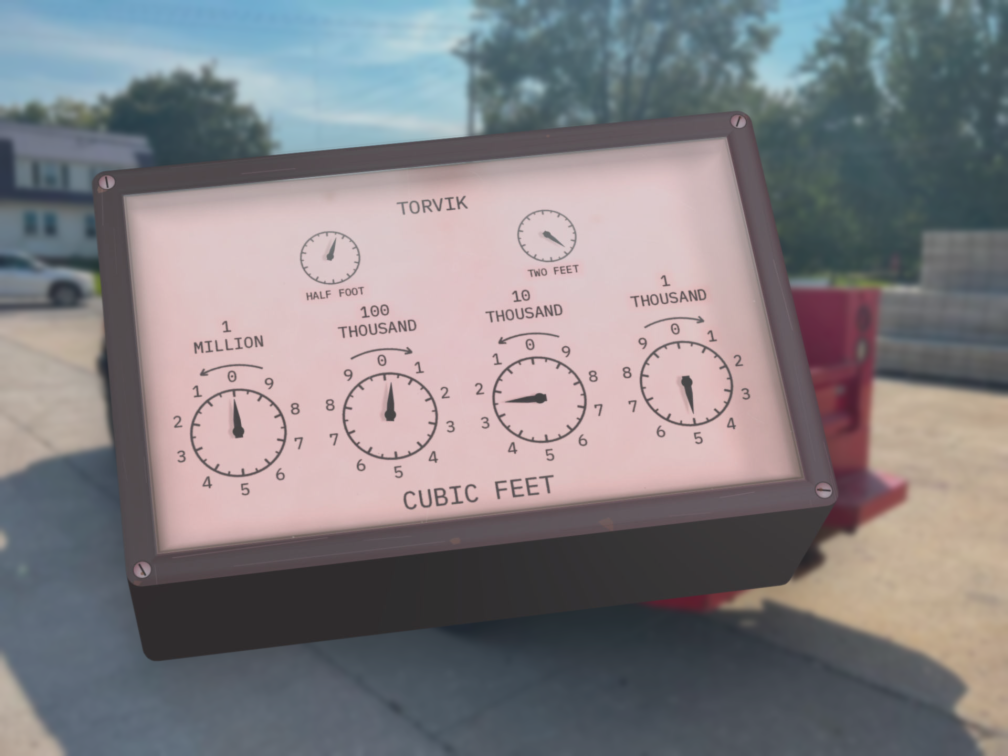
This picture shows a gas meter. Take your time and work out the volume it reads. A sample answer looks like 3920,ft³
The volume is 2500,ft³
